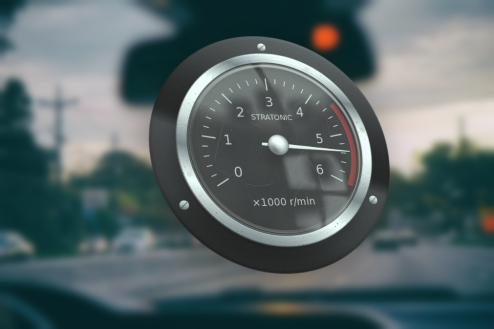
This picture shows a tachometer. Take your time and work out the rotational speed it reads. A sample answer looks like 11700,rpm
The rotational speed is 5400,rpm
